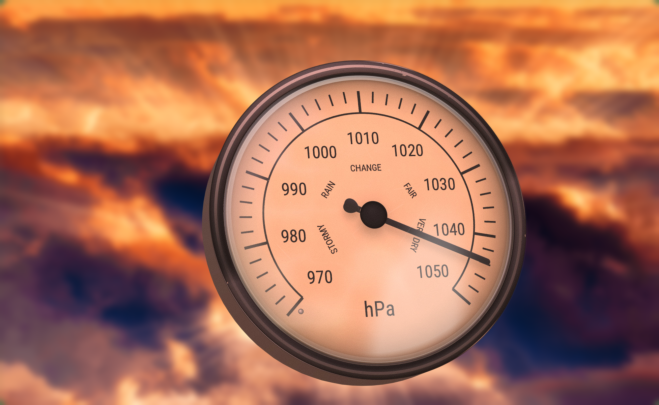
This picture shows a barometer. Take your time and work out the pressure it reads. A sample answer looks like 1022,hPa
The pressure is 1044,hPa
